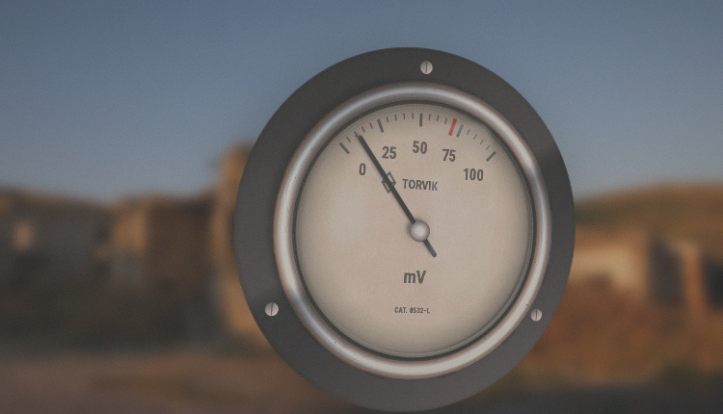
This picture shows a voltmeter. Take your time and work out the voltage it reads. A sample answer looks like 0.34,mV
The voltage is 10,mV
